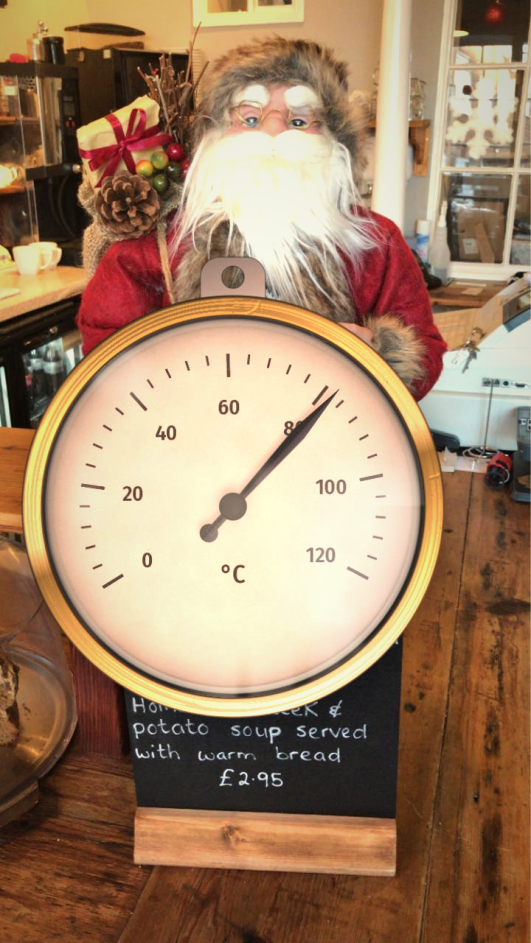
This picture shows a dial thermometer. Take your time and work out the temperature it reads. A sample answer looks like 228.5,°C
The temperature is 82,°C
